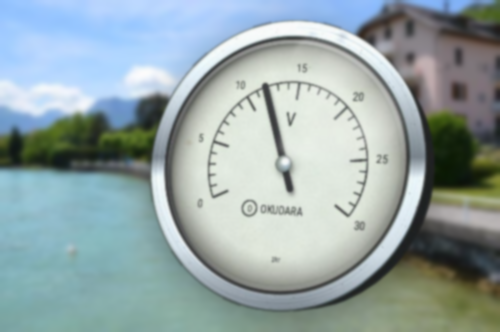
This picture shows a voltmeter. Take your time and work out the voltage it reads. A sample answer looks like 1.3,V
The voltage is 12,V
